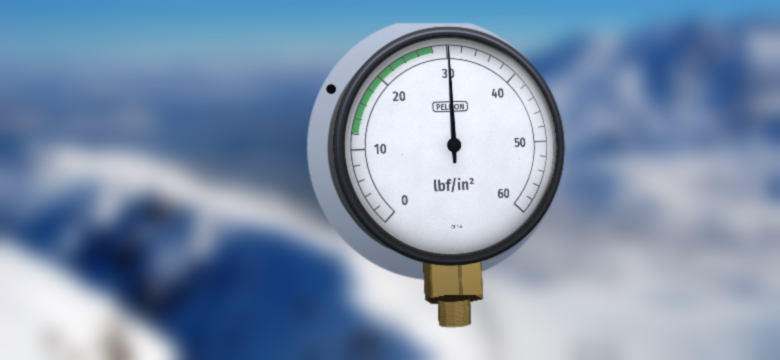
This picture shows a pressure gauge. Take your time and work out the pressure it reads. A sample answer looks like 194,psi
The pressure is 30,psi
